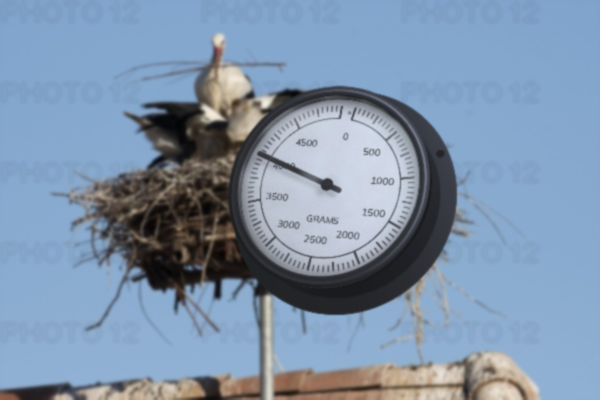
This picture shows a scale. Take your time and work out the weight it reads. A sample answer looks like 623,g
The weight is 4000,g
